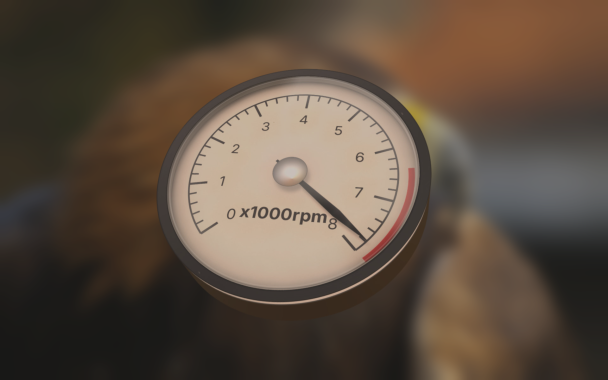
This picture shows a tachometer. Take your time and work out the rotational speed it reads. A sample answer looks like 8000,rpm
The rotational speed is 7800,rpm
